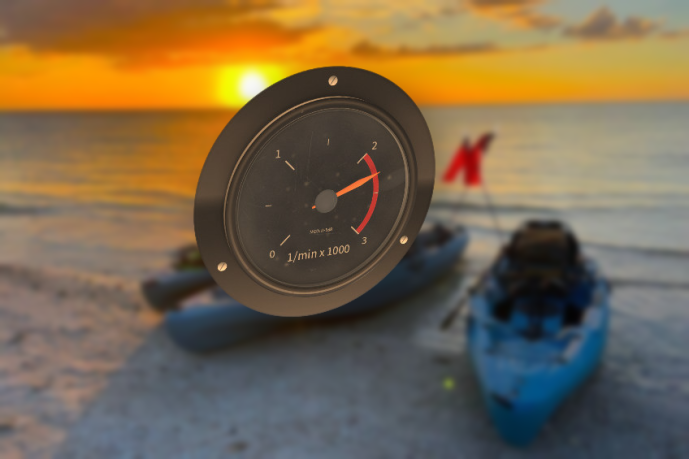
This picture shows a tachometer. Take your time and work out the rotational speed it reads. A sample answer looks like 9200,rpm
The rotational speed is 2250,rpm
